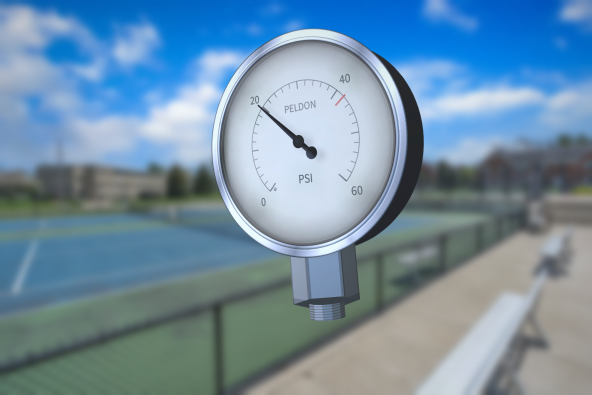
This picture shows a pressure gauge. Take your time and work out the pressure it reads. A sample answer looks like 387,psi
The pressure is 20,psi
